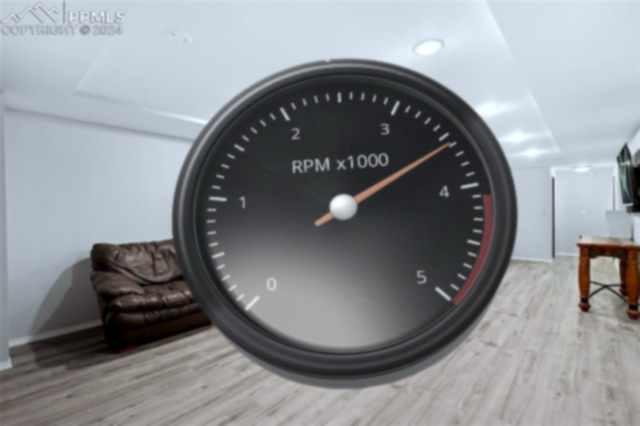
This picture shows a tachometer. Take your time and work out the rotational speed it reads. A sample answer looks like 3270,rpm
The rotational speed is 3600,rpm
